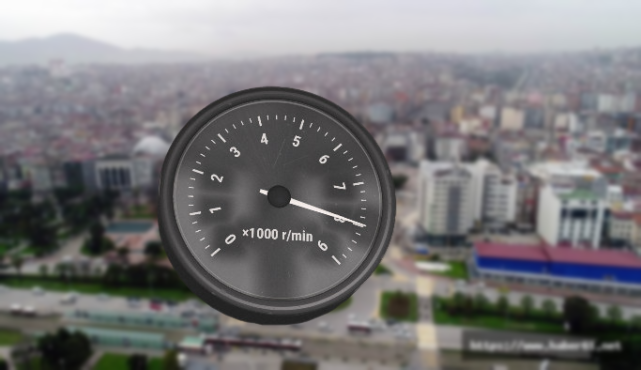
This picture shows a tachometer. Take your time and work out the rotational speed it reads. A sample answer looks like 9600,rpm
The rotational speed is 8000,rpm
